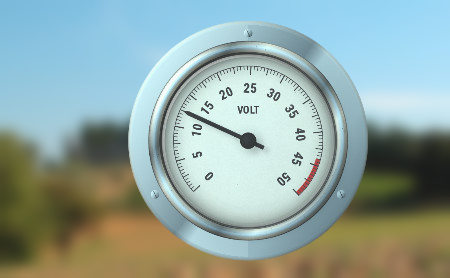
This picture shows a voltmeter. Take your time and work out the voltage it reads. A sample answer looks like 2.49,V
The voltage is 12.5,V
